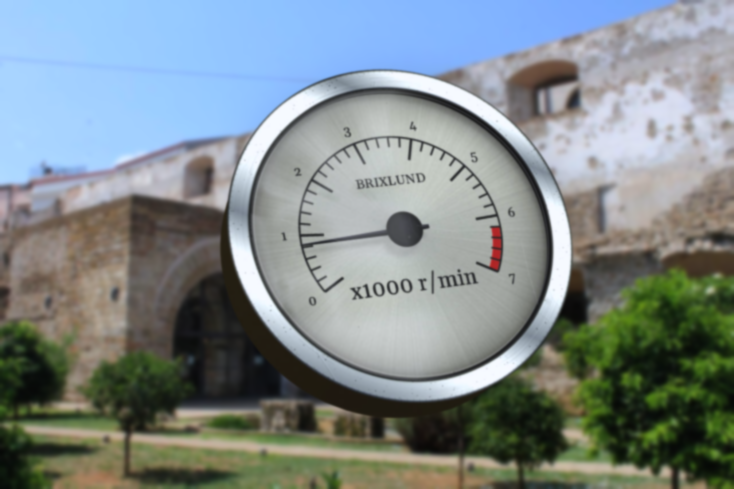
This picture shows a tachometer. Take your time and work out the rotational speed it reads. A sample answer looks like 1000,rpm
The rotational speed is 800,rpm
